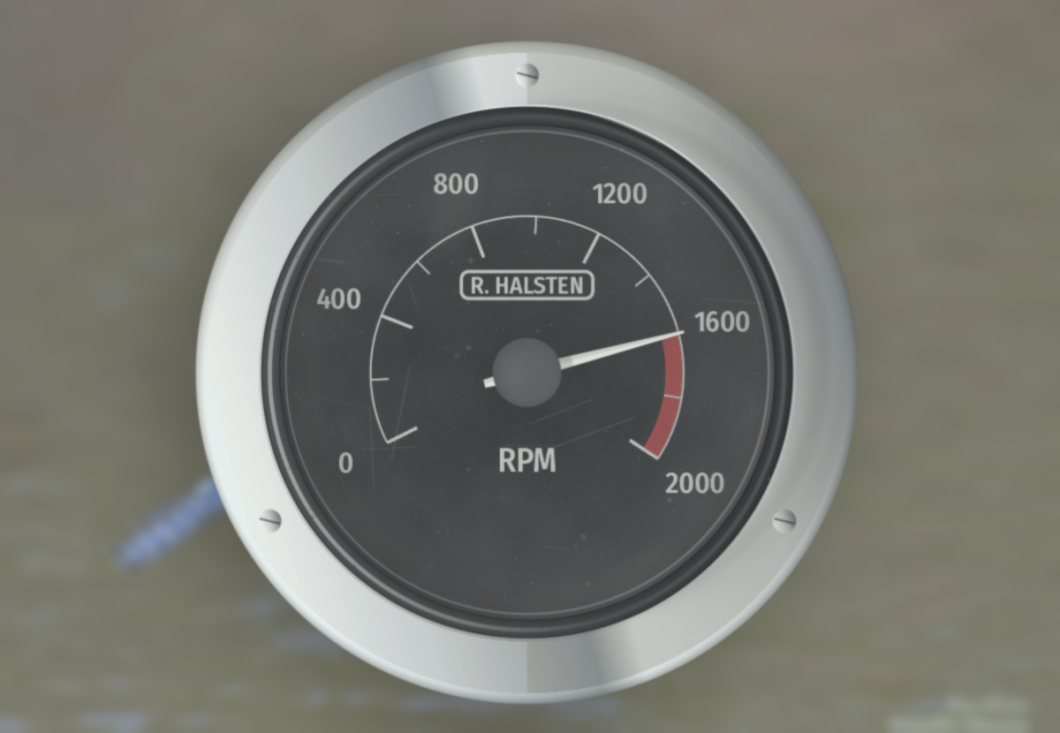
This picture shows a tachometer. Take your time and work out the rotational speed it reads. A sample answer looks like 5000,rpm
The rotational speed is 1600,rpm
